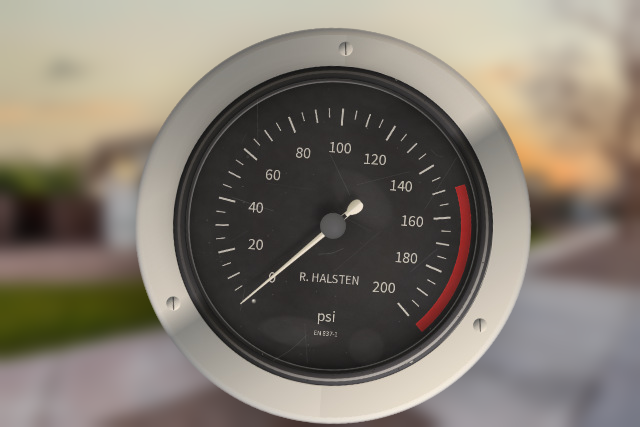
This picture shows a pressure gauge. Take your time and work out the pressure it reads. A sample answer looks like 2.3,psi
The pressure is 0,psi
